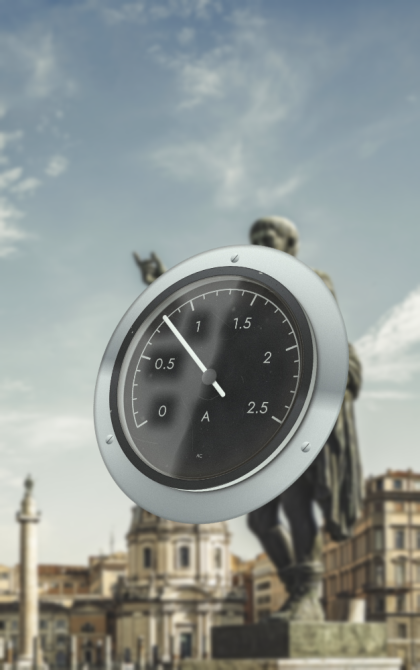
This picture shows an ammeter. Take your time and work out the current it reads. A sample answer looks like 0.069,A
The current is 0.8,A
